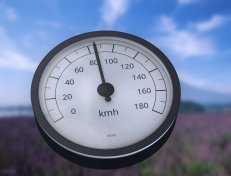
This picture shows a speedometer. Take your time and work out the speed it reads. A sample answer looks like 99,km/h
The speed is 85,km/h
